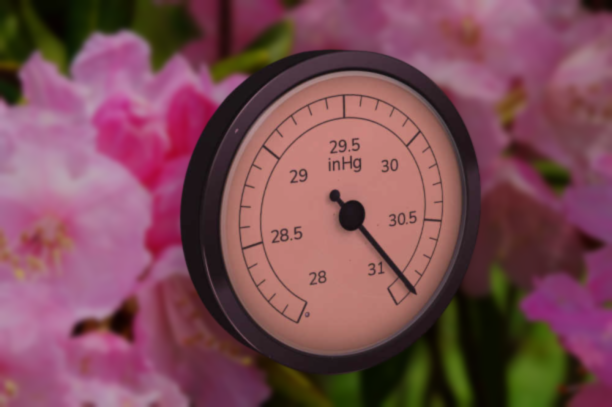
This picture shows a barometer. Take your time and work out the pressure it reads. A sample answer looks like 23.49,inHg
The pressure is 30.9,inHg
